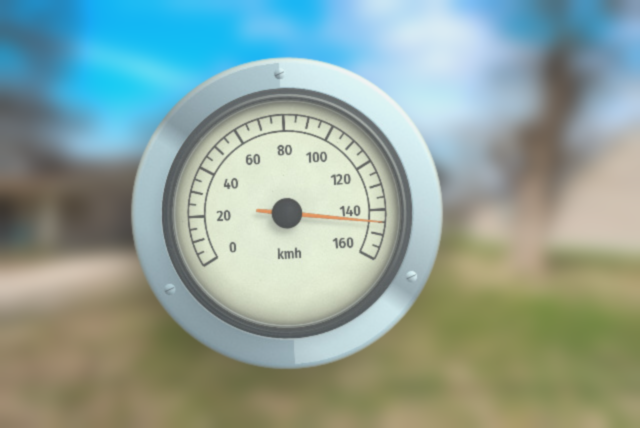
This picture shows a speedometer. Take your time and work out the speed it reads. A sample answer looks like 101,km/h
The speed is 145,km/h
